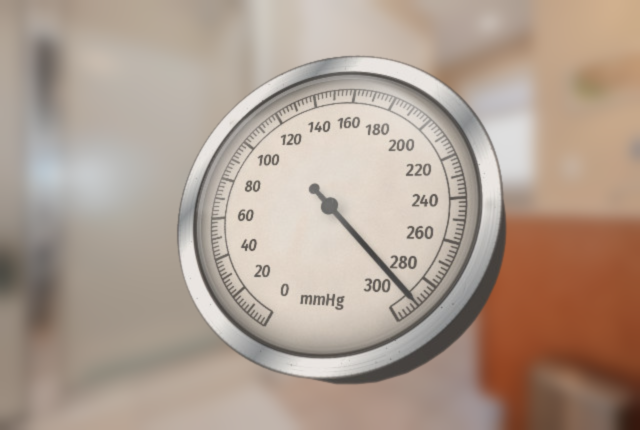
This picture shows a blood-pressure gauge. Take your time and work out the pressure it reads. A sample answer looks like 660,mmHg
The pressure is 290,mmHg
